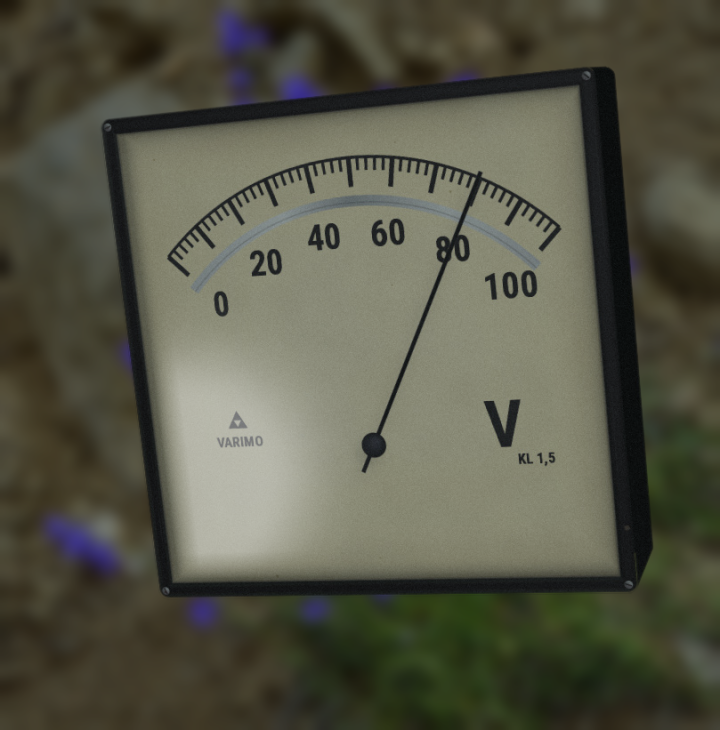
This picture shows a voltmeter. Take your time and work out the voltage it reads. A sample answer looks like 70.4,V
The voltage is 80,V
